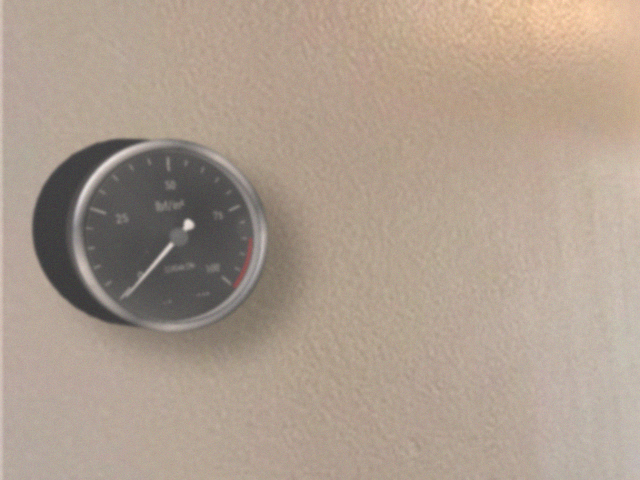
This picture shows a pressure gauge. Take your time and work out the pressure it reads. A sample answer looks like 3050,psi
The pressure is 0,psi
